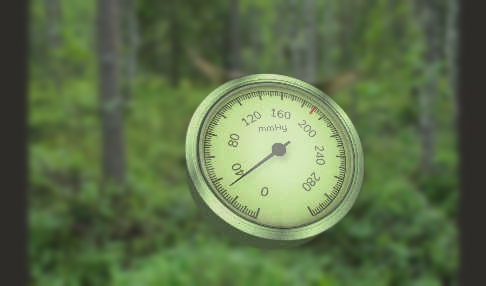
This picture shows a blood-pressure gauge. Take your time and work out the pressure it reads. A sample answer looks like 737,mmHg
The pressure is 30,mmHg
